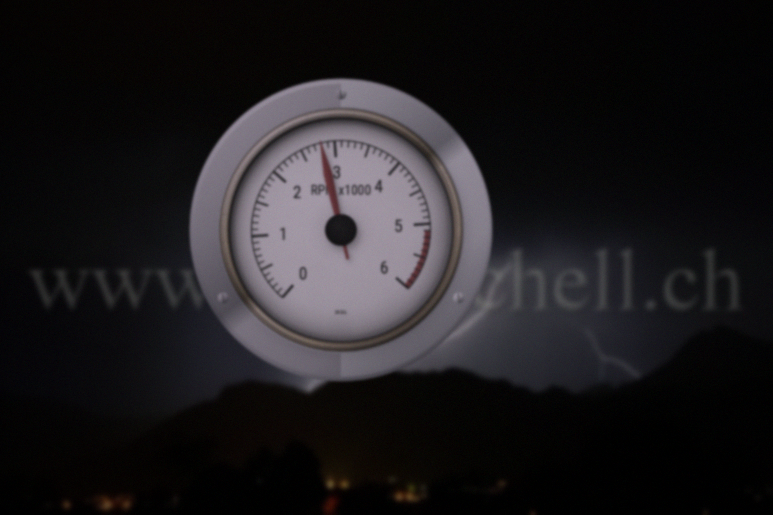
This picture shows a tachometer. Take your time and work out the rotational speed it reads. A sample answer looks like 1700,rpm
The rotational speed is 2800,rpm
